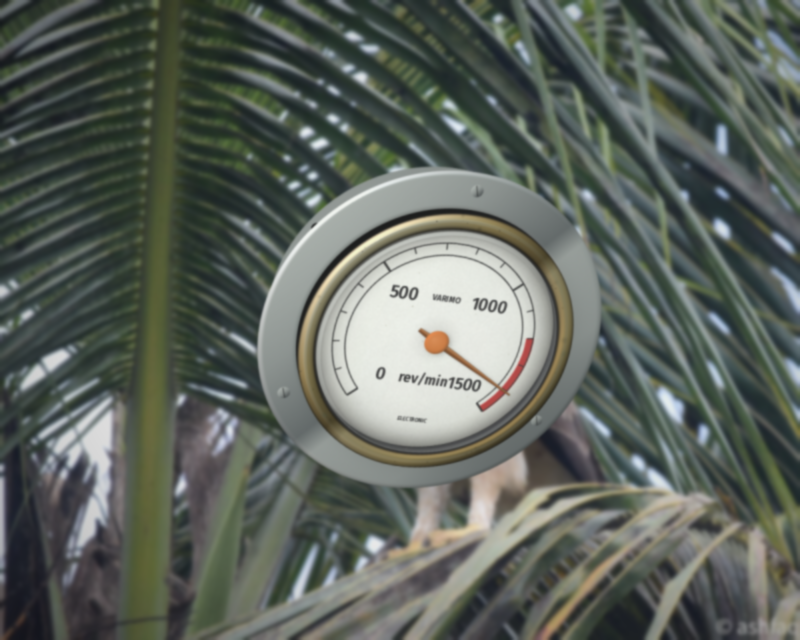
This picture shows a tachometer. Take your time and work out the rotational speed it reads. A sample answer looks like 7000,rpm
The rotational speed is 1400,rpm
